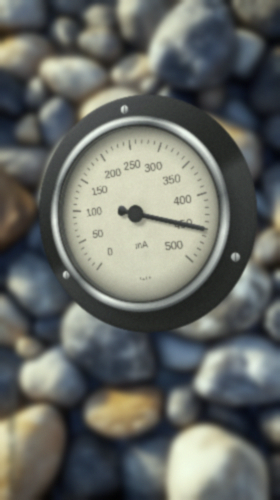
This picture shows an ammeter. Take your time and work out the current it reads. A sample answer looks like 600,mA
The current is 450,mA
